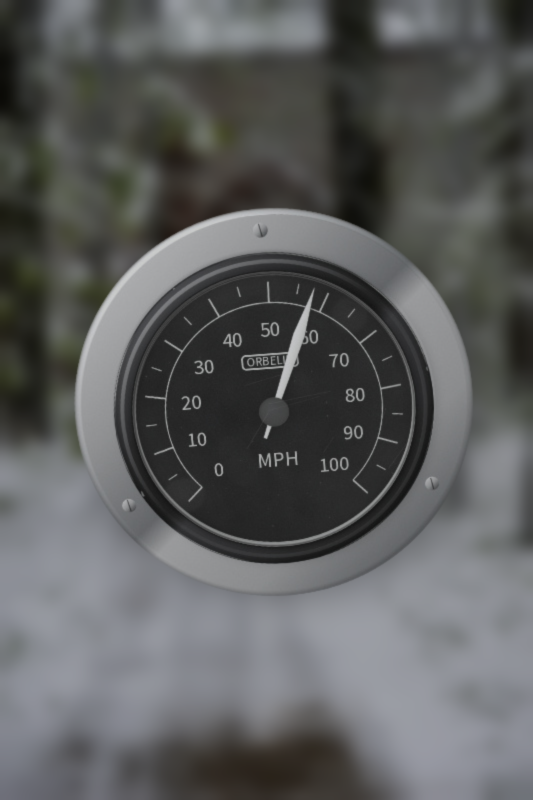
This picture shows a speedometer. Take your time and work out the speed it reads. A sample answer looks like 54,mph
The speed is 57.5,mph
